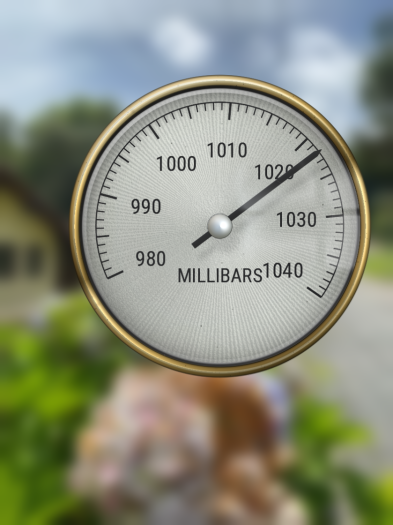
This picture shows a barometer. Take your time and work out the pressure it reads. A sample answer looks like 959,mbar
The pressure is 1022,mbar
